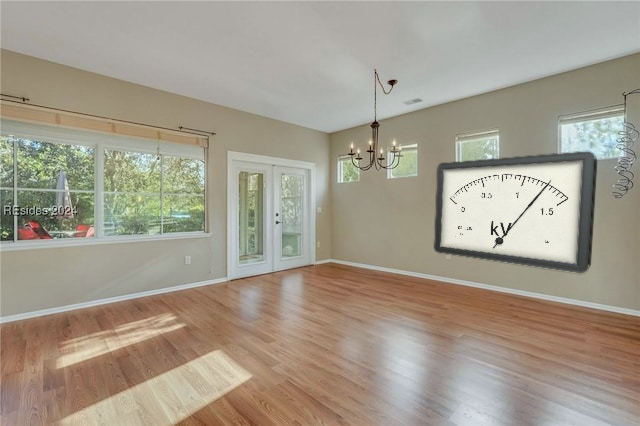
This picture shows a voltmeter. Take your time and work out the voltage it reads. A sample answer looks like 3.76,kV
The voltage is 1.25,kV
